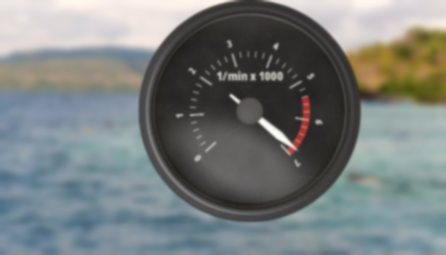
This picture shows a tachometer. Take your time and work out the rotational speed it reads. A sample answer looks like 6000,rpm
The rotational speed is 6800,rpm
